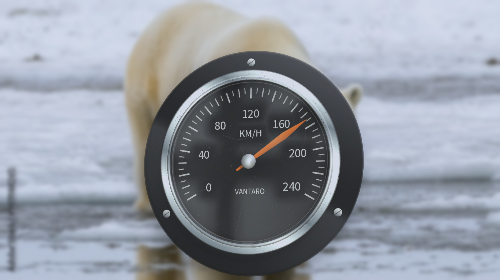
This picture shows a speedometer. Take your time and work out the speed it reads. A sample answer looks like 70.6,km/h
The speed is 175,km/h
